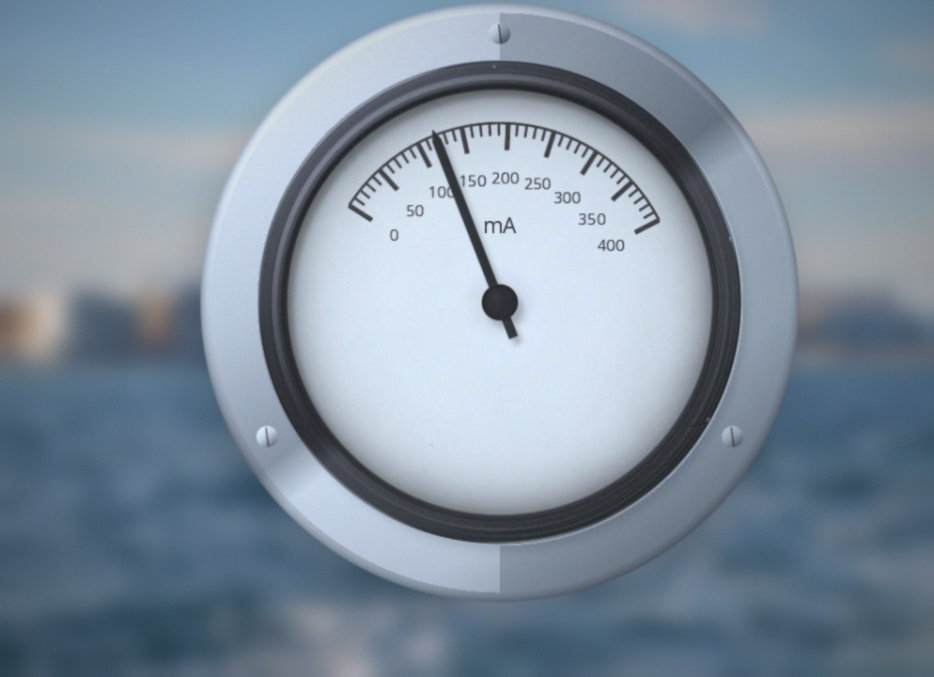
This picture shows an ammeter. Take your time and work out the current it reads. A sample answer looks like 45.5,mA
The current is 120,mA
